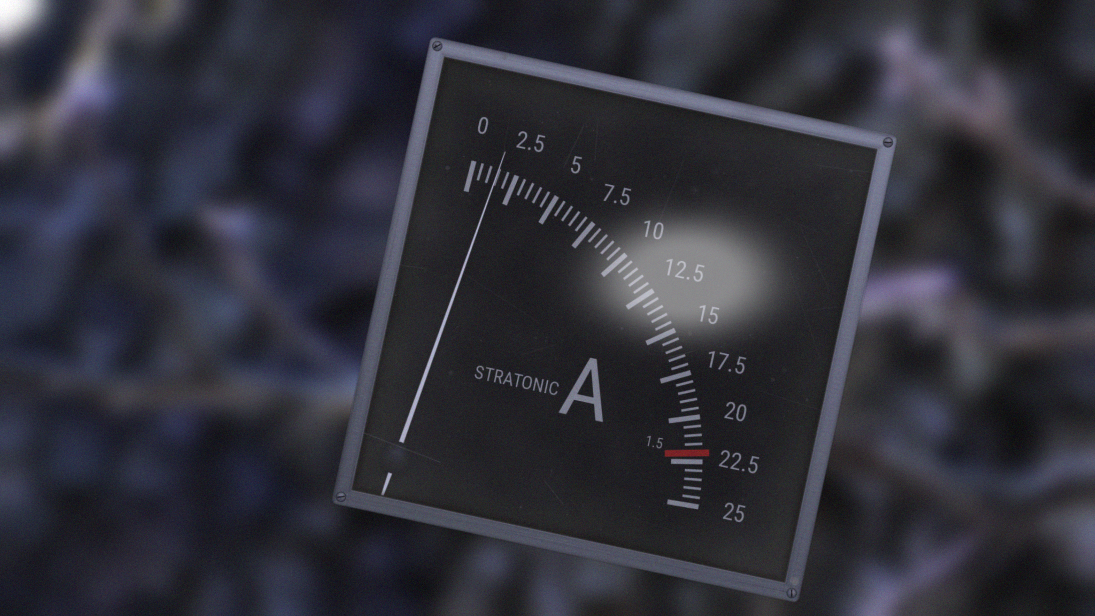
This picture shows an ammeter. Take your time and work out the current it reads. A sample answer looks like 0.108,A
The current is 1.5,A
